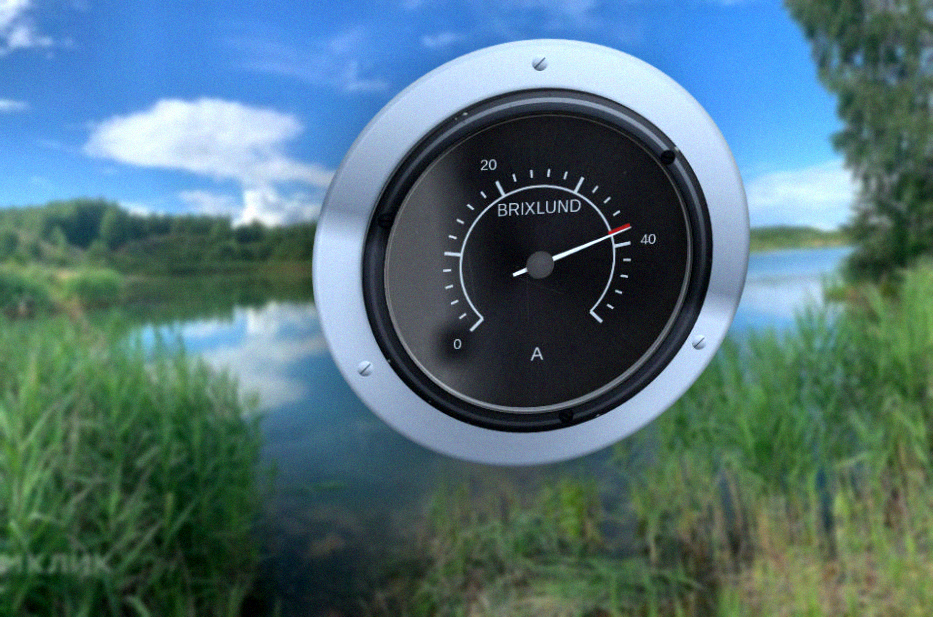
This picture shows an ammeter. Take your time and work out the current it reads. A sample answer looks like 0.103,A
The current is 38,A
